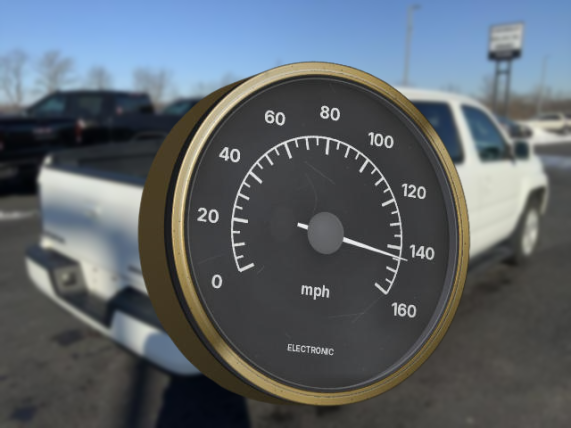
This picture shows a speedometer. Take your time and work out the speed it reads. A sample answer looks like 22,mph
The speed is 145,mph
